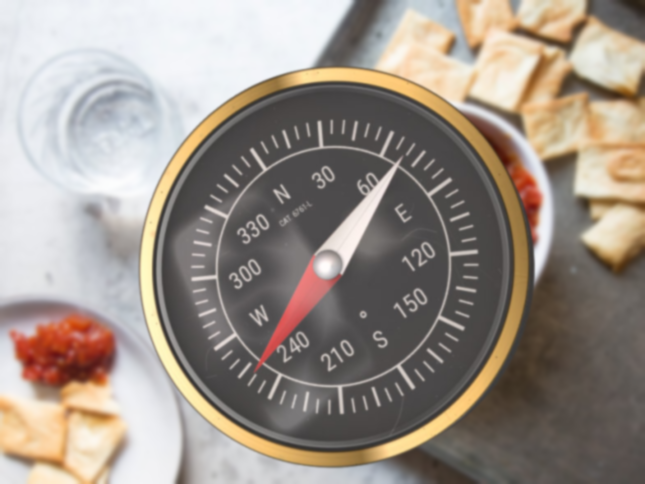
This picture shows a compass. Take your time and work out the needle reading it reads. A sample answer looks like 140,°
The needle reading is 250,°
